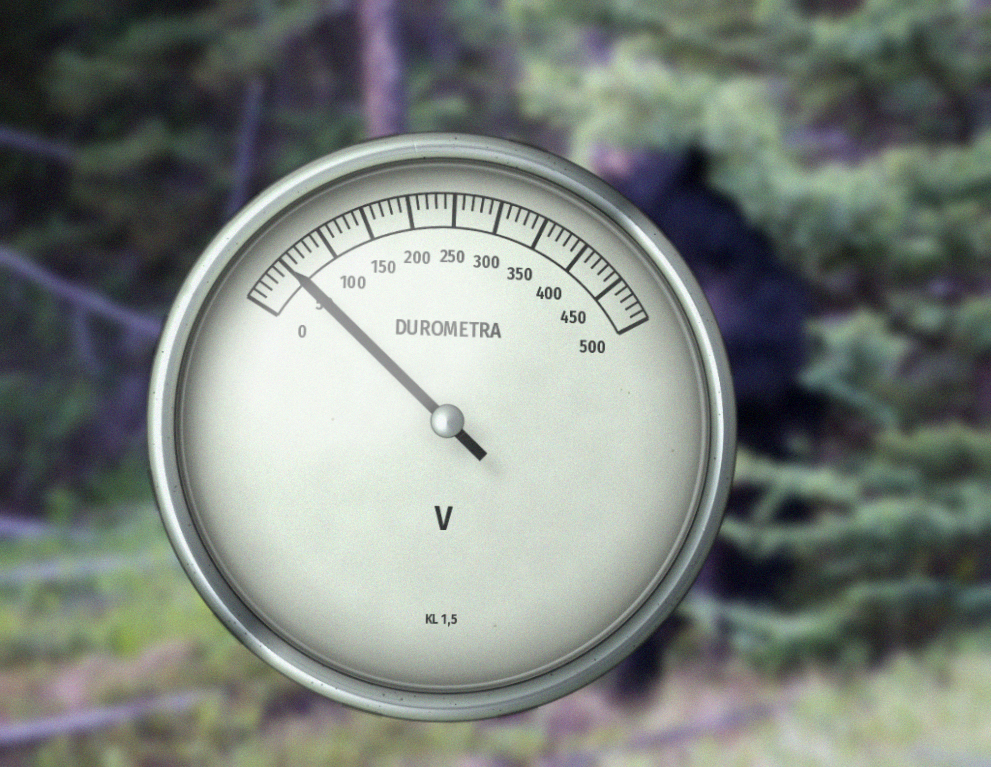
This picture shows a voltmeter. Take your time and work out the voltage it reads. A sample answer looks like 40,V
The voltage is 50,V
